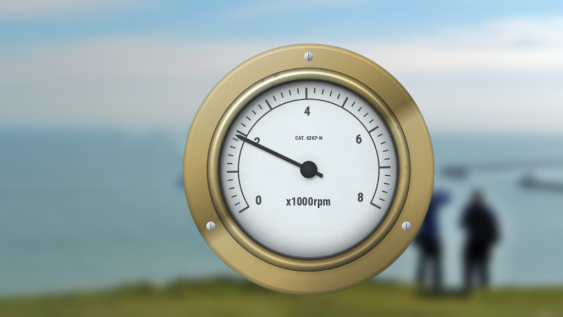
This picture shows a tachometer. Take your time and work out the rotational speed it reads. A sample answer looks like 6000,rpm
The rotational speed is 1900,rpm
